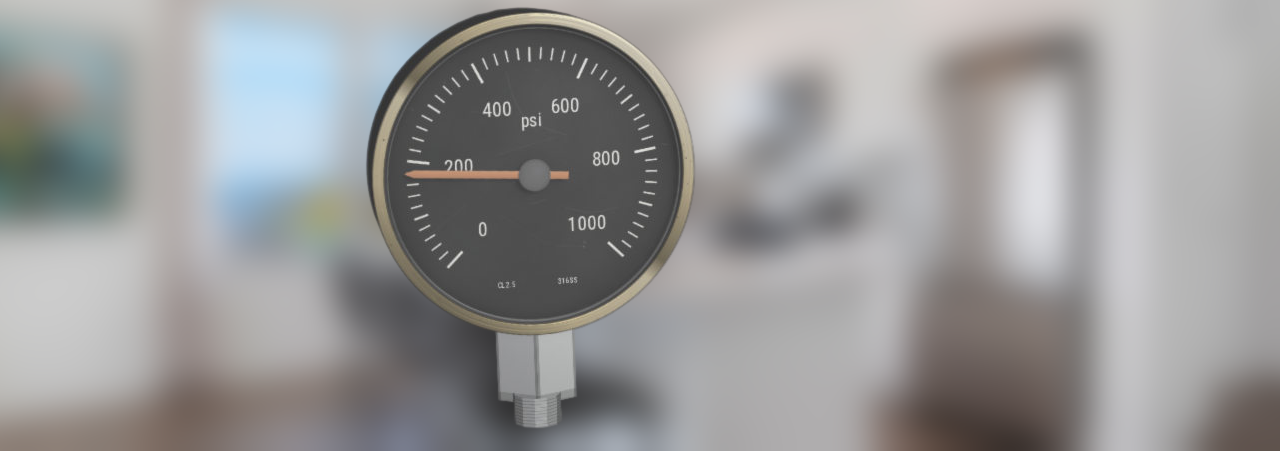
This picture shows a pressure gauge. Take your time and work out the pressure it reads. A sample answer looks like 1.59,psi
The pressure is 180,psi
